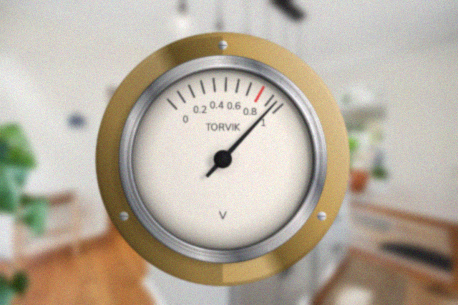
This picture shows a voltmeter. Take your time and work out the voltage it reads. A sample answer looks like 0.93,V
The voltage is 0.95,V
